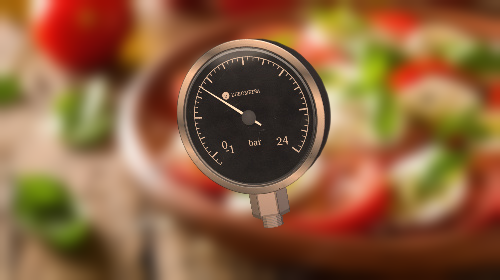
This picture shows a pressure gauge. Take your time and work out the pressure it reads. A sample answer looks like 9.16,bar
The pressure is 7,bar
